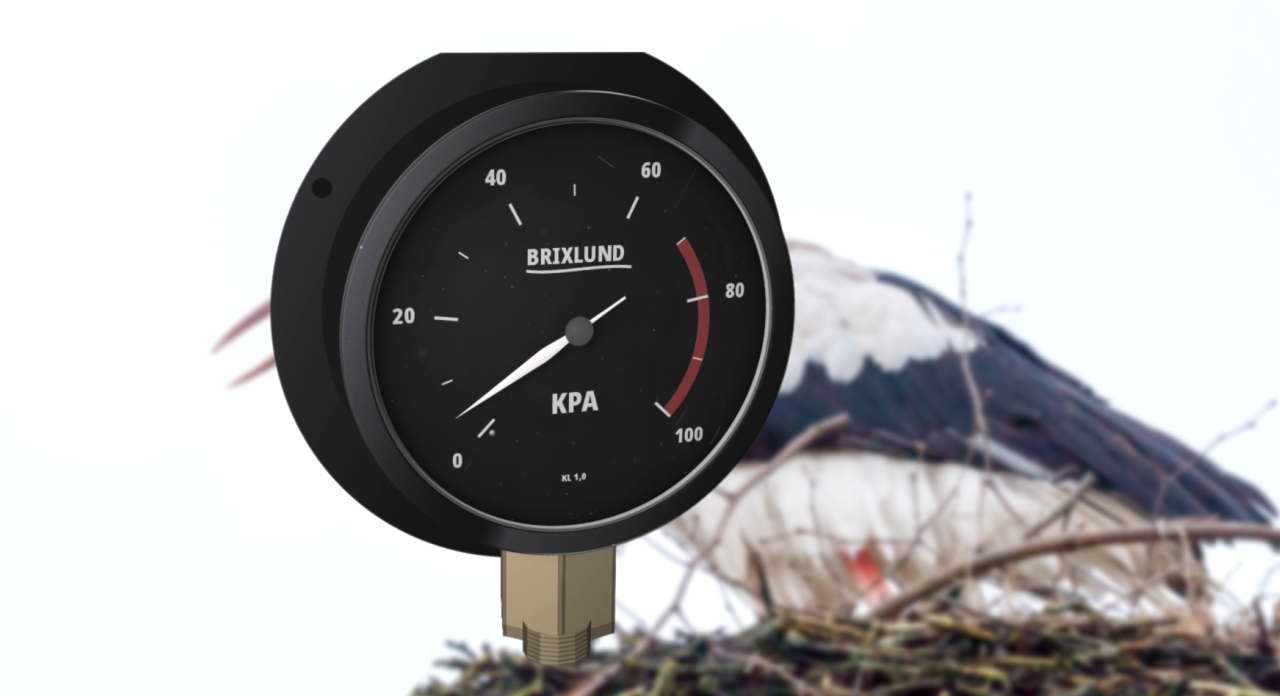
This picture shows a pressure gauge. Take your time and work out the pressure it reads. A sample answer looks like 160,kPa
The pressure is 5,kPa
